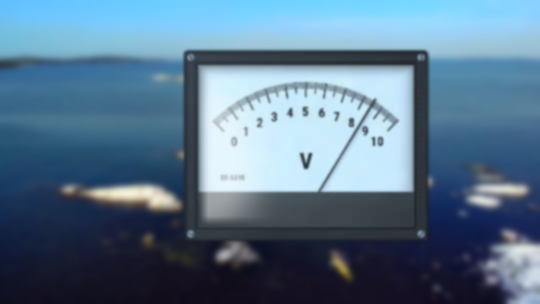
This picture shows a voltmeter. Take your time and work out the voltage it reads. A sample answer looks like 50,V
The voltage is 8.5,V
